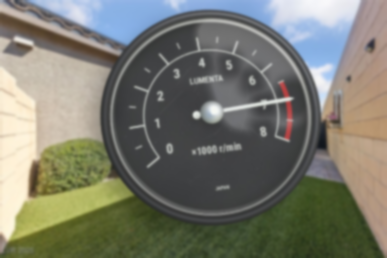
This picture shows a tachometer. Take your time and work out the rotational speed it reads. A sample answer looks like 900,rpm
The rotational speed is 7000,rpm
